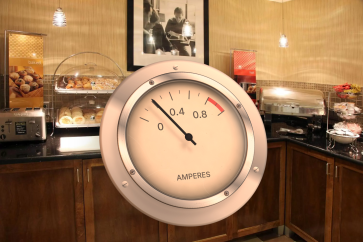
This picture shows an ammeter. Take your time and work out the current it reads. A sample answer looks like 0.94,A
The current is 0.2,A
